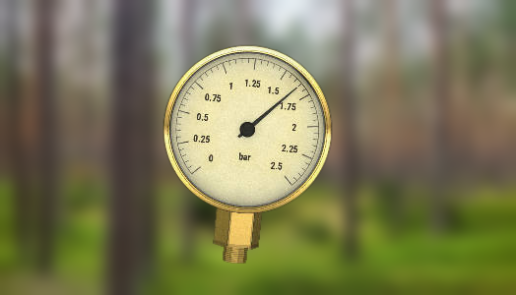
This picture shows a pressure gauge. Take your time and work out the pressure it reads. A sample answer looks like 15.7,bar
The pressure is 1.65,bar
